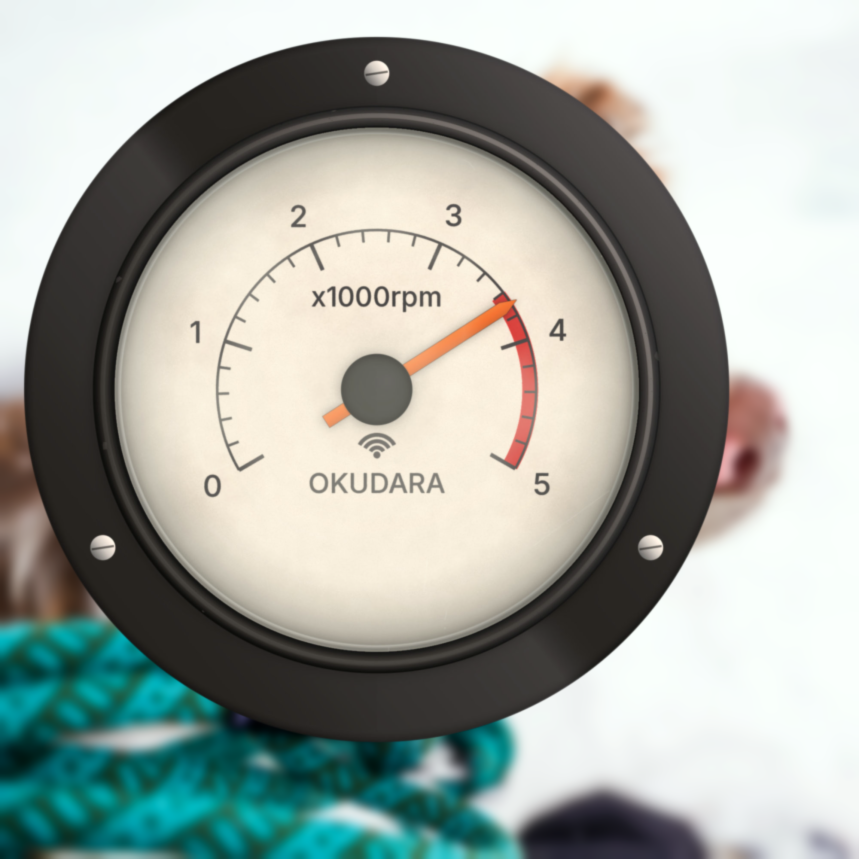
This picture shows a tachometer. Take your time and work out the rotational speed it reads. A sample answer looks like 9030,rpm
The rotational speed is 3700,rpm
